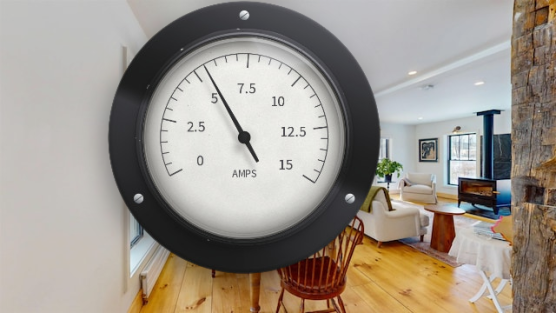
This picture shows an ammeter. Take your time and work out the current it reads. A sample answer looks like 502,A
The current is 5.5,A
